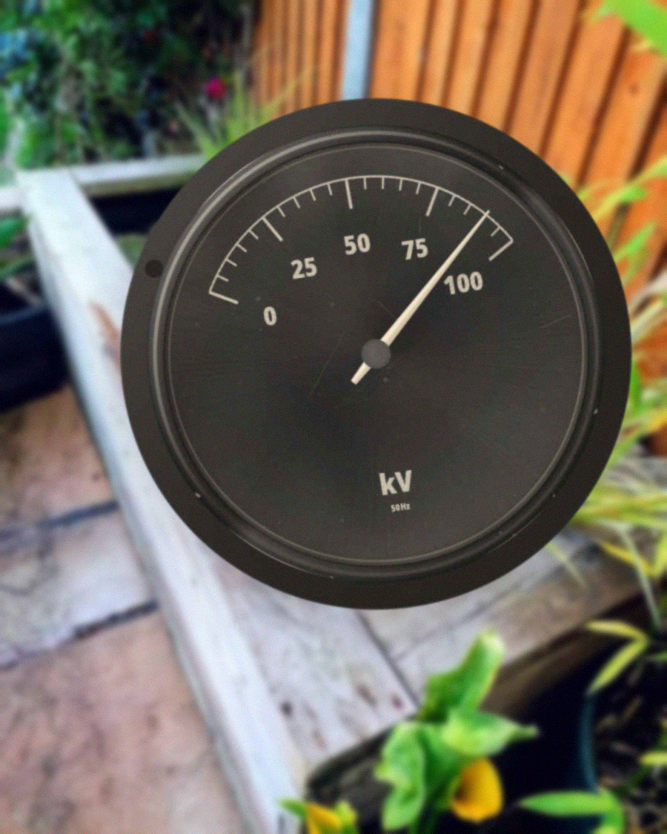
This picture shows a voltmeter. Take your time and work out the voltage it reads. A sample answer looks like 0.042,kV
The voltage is 90,kV
